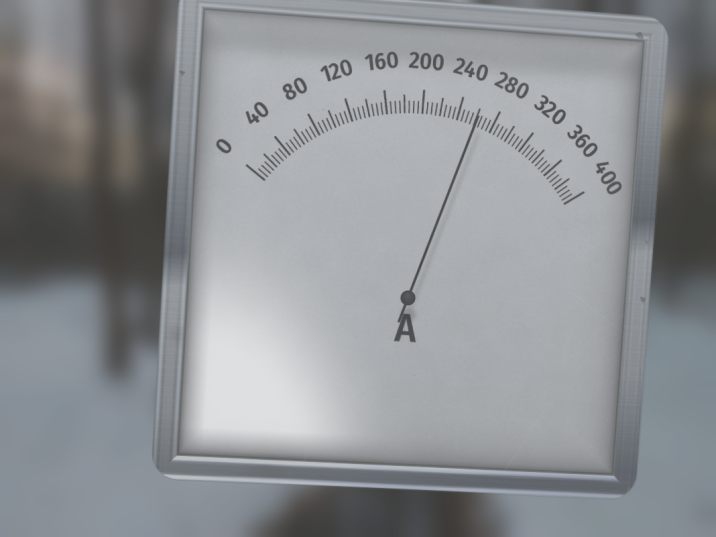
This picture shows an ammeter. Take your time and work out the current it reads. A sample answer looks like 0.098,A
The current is 260,A
